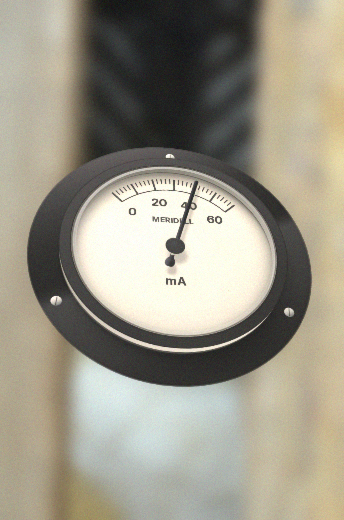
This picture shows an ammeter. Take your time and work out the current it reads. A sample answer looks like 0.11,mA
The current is 40,mA
